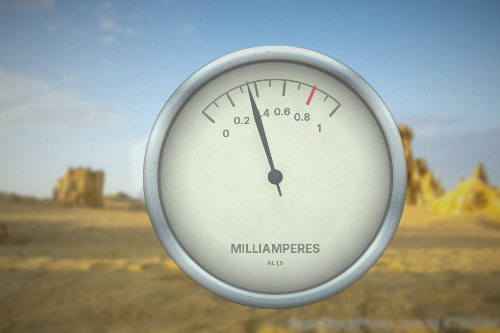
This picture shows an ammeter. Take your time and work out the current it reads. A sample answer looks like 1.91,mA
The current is 0.35,mA
